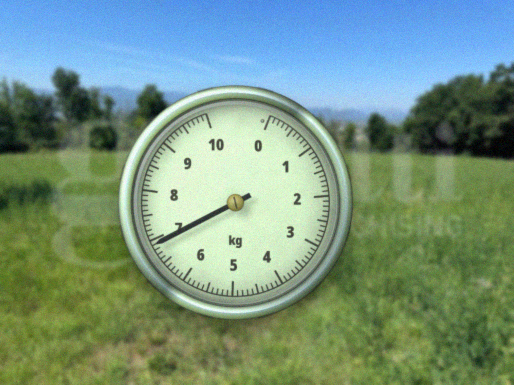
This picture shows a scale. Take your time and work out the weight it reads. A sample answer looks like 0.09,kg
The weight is 6.9,kg
